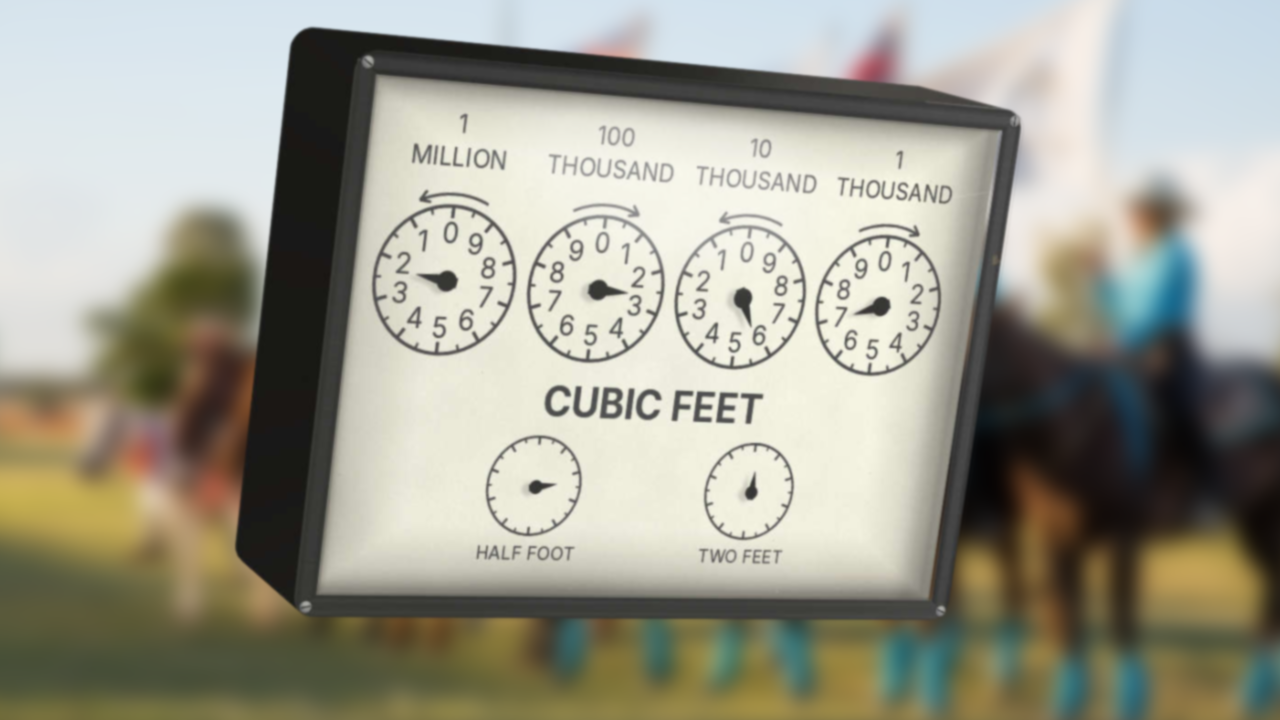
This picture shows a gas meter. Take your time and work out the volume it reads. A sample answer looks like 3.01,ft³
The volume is 225700,ft³
